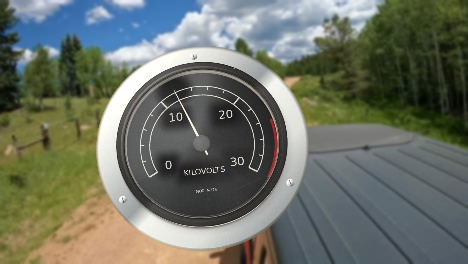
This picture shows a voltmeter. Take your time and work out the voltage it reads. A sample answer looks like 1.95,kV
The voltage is 12,kV
